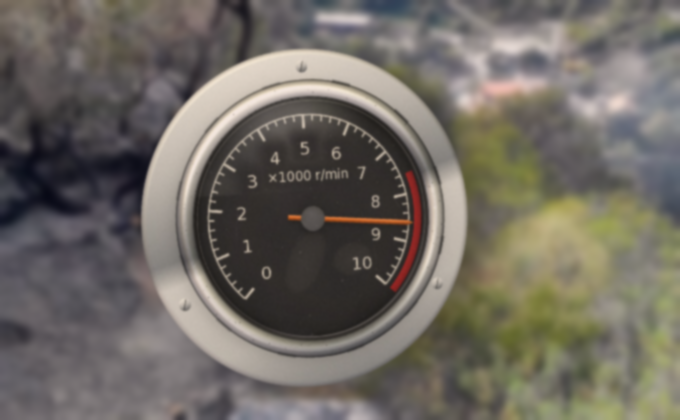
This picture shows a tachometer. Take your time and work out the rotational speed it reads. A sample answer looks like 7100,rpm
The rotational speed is 8600,rpm
